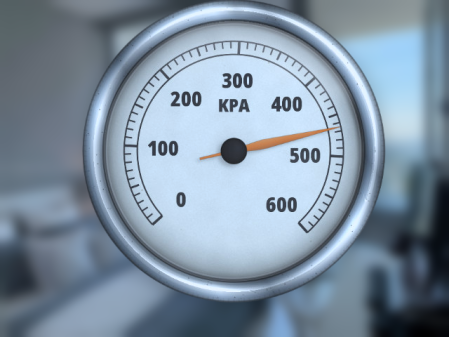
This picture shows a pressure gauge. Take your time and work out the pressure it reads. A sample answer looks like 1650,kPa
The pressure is 465,kPa
